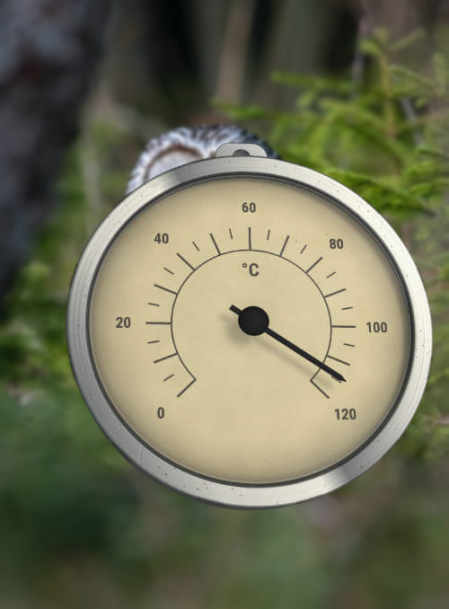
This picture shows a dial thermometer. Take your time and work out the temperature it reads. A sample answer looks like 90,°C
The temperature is 115,°C
